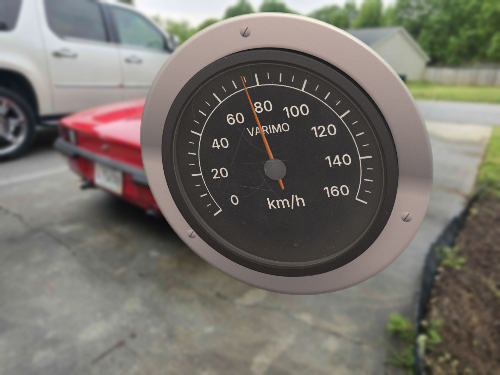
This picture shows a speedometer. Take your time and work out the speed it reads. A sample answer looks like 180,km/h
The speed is 75,km/h
